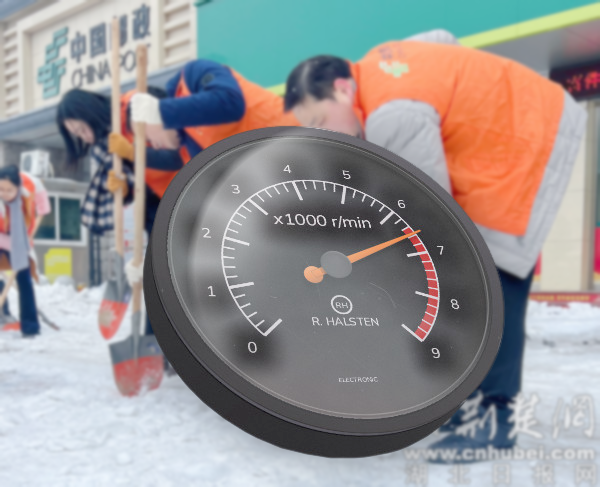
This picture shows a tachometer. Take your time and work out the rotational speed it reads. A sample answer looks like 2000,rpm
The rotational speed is 6600,rpm
